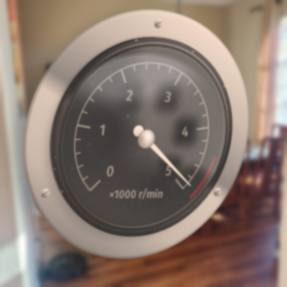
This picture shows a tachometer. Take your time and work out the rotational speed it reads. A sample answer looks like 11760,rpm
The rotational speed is 4900,rpm
